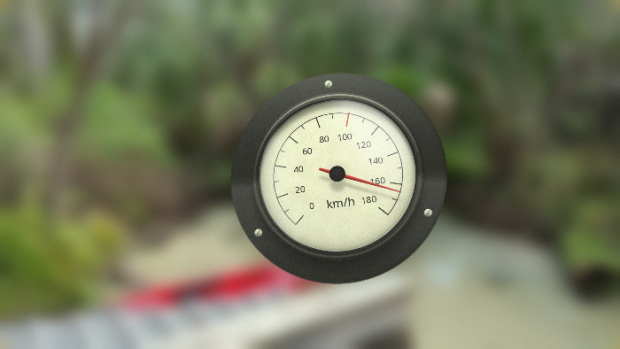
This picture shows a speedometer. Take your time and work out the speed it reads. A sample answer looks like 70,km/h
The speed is 165,km/h
